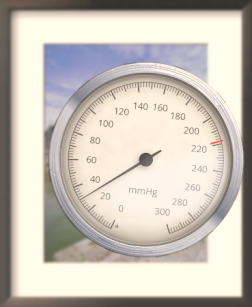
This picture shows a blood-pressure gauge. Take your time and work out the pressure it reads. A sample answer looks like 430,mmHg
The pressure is 30,mmHg
